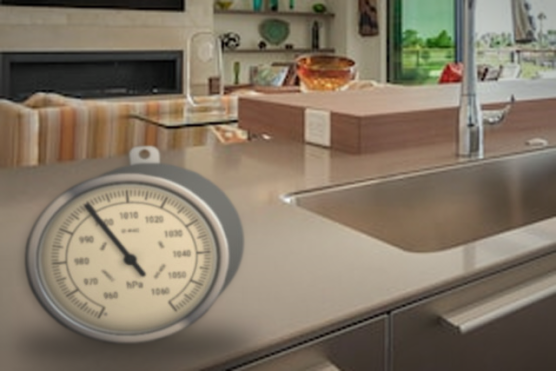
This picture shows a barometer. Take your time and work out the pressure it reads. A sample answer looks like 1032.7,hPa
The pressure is 1000,hPa
